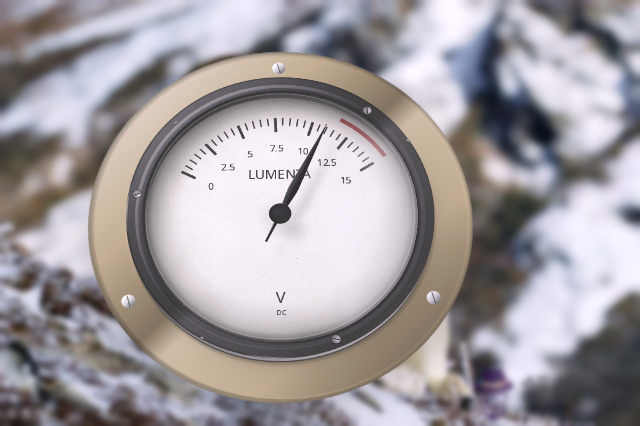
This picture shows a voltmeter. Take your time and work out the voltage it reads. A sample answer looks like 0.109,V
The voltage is 11,V
